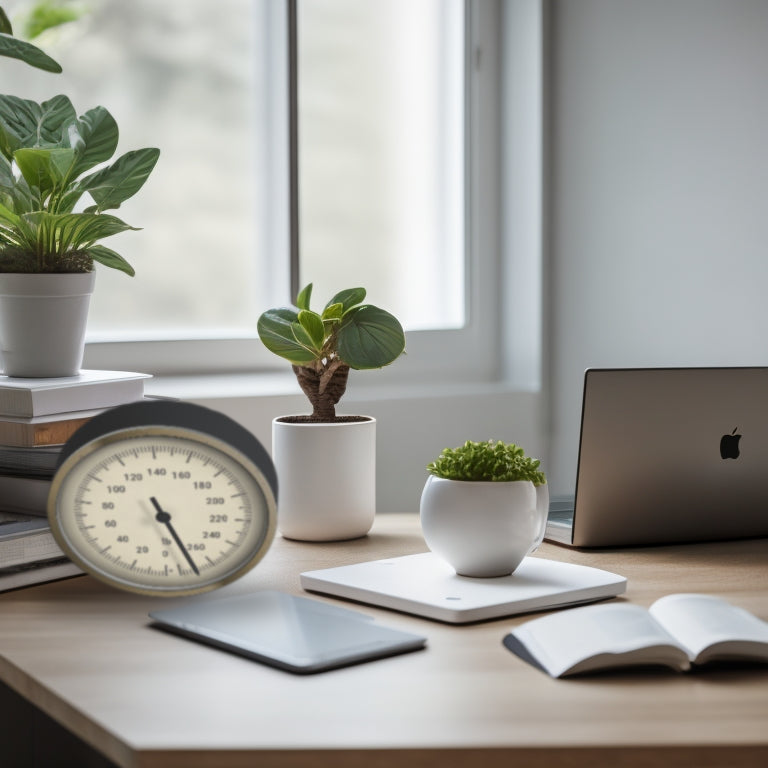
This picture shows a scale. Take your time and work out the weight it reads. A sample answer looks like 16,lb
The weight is 270,lb
